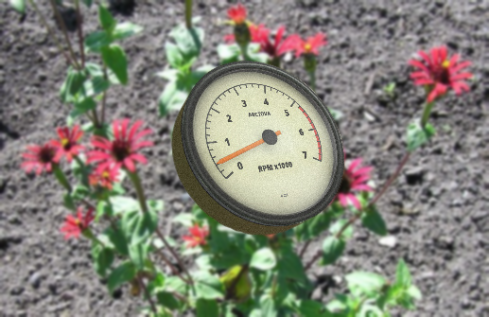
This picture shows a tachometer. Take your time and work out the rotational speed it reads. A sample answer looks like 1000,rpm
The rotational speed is 400,rpm
